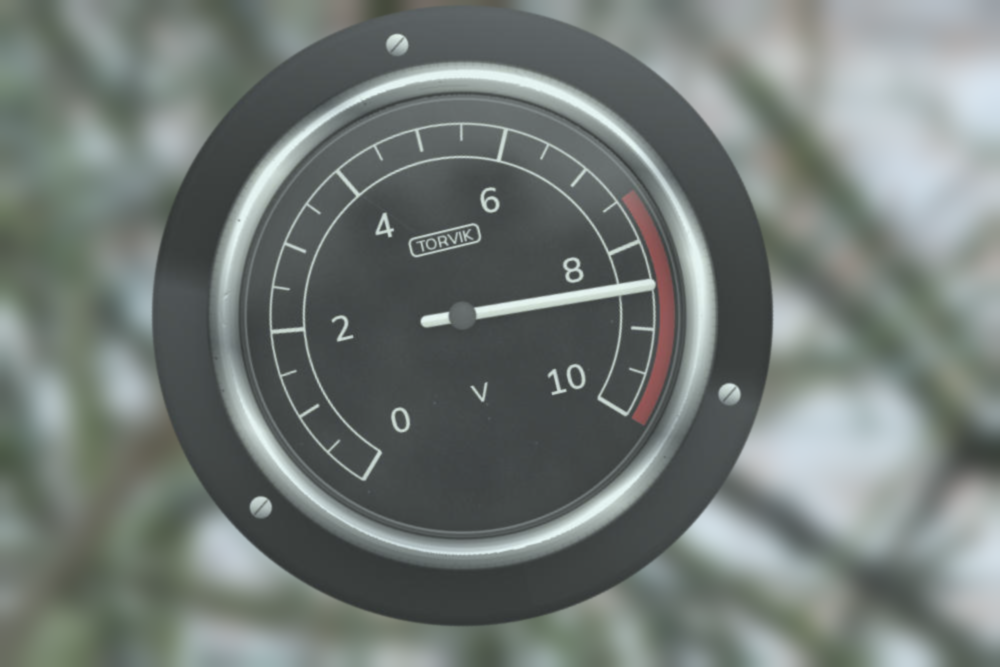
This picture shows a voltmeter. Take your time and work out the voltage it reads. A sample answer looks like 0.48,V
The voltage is 8.5,V
